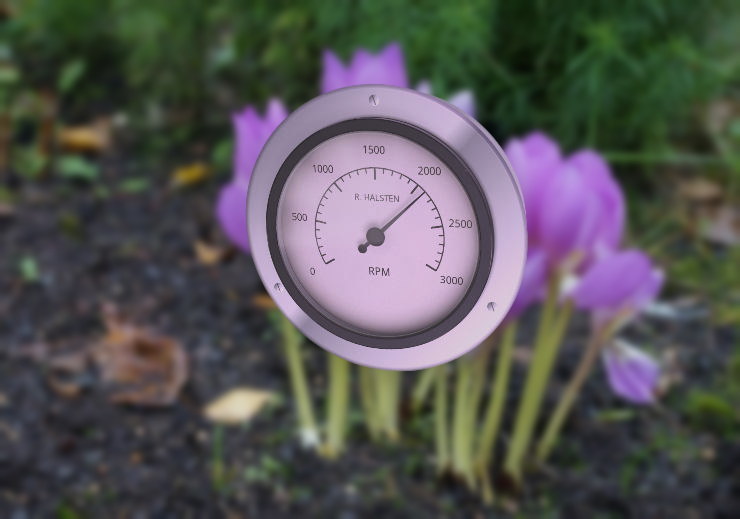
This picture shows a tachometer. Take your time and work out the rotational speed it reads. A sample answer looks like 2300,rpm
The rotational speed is 2100,rpm
